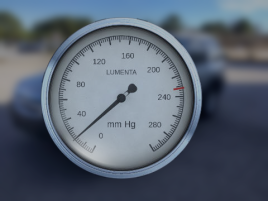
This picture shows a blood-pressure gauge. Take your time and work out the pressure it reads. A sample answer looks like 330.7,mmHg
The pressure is 20,mmHg
